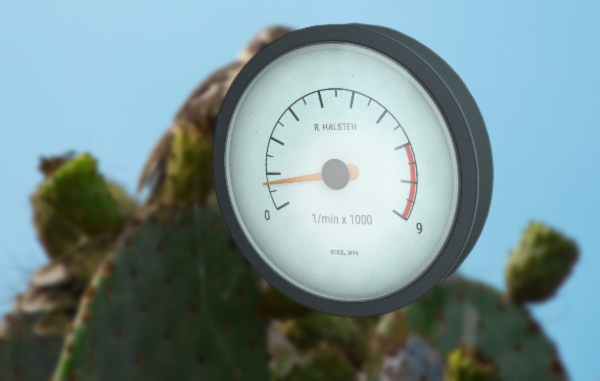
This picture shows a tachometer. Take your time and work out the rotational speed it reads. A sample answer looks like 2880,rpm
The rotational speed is 750,rpm
